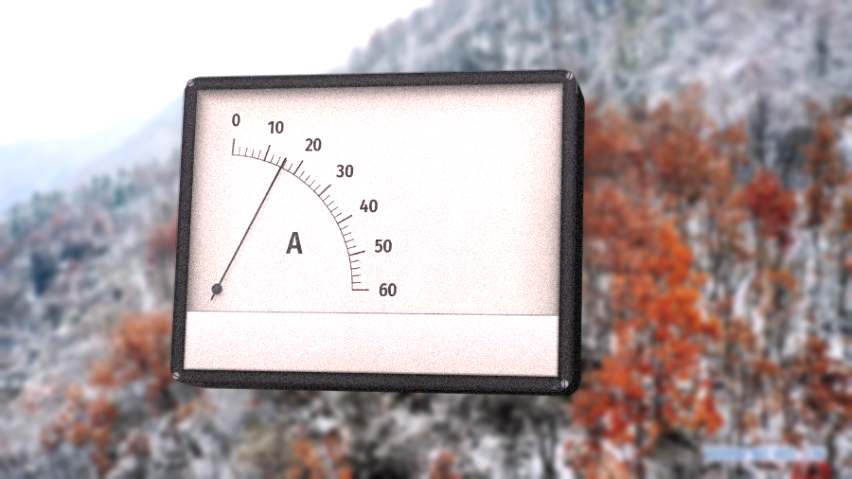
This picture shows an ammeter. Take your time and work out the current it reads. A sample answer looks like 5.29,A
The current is 16,A
